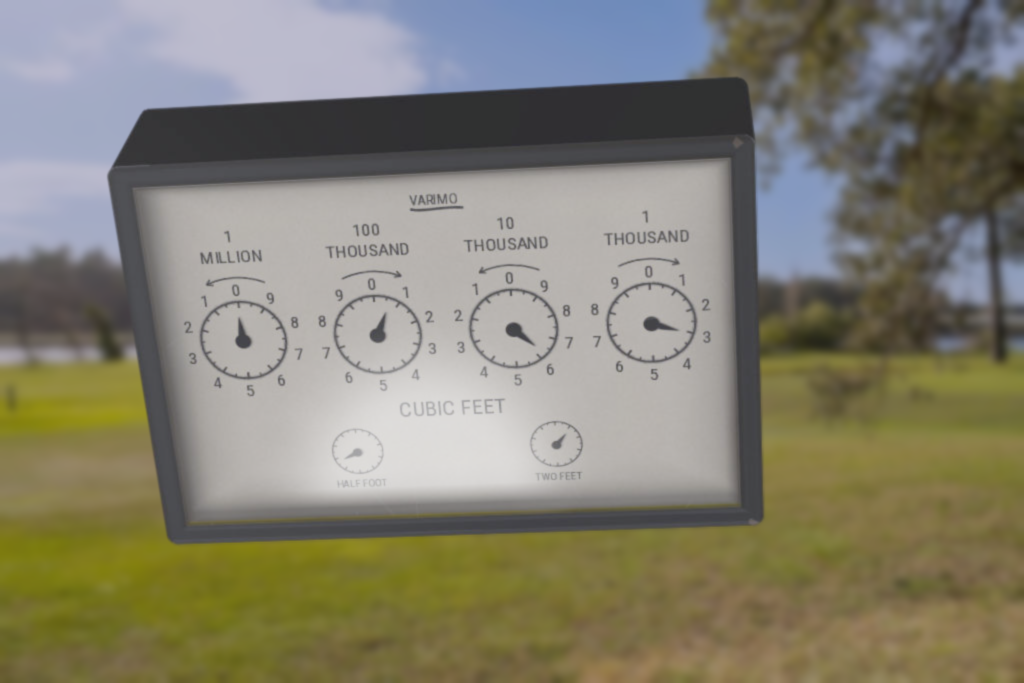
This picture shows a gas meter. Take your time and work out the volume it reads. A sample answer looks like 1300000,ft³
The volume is 6300,ft³
